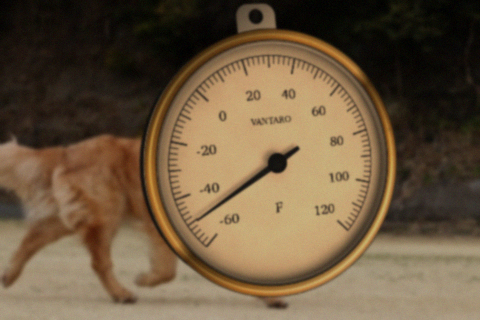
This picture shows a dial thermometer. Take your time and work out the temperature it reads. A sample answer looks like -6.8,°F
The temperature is -50,°F
